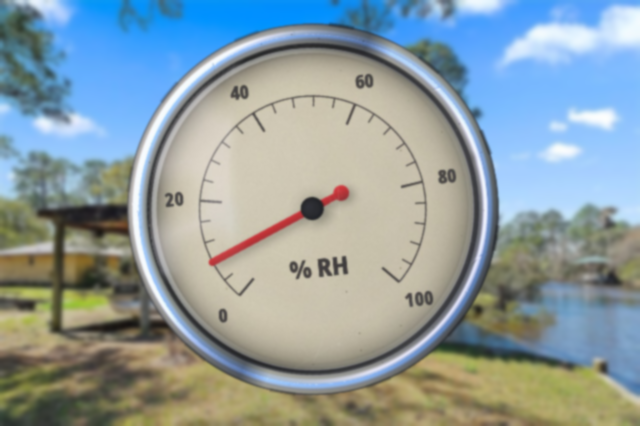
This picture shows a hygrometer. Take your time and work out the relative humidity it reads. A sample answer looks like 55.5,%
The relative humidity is 8,%
